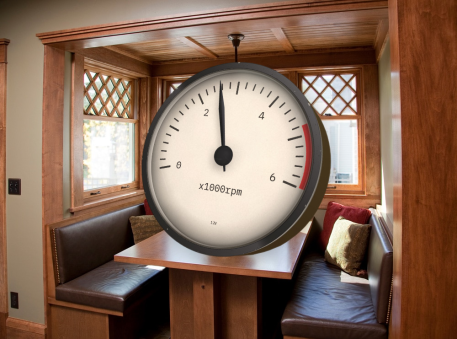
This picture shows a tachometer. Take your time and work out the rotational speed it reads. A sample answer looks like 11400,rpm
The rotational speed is 2600,rpm
